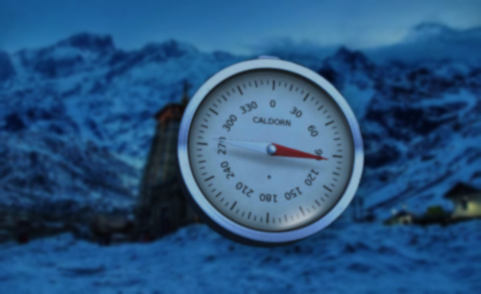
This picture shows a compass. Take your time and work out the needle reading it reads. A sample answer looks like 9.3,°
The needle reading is 95,°
